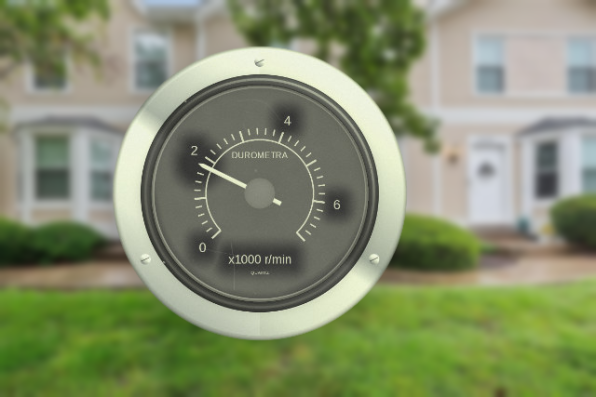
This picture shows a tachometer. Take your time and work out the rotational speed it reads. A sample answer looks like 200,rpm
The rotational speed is 1800,rpm
